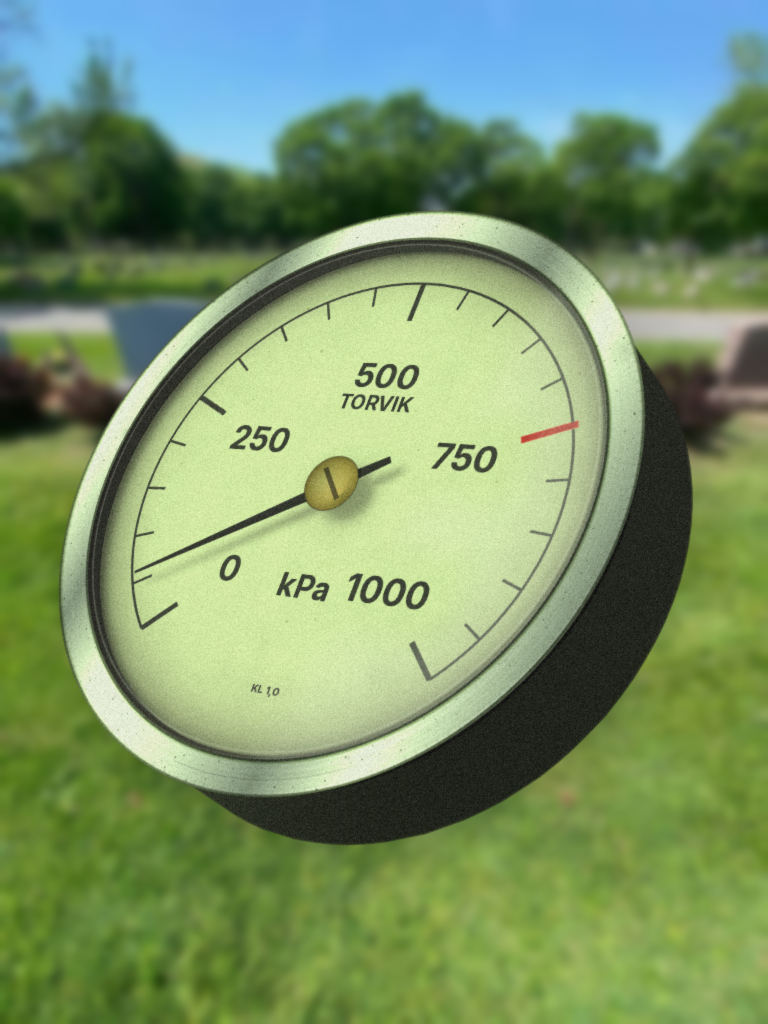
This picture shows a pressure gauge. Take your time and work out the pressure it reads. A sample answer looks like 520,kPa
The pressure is 50,kPa
